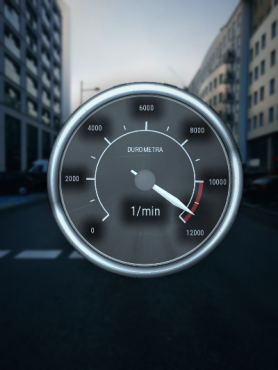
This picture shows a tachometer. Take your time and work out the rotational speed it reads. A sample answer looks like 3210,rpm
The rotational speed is 11500,rpm
